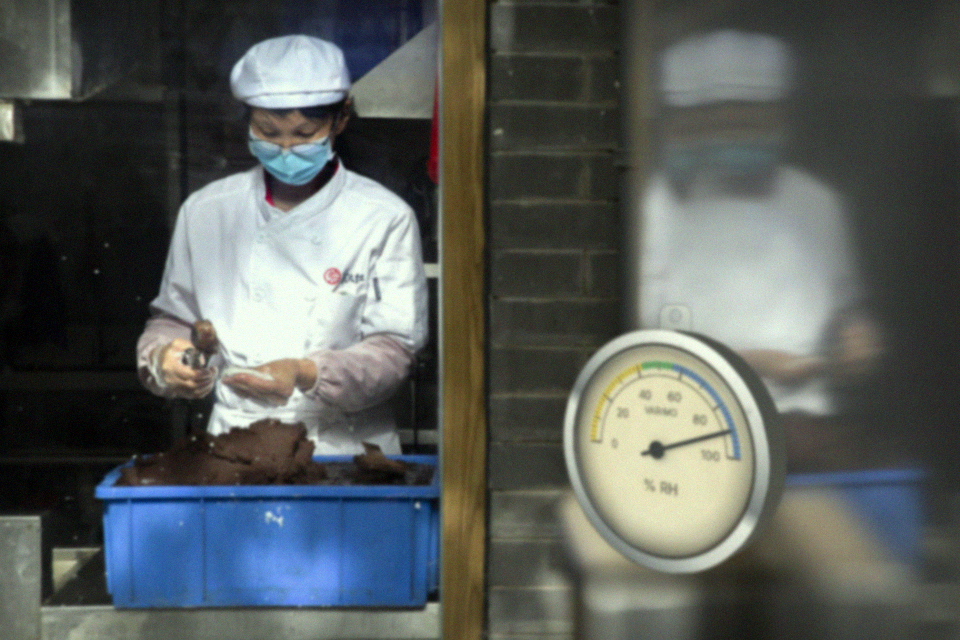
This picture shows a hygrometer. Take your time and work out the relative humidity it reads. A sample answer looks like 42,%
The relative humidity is 90,%
